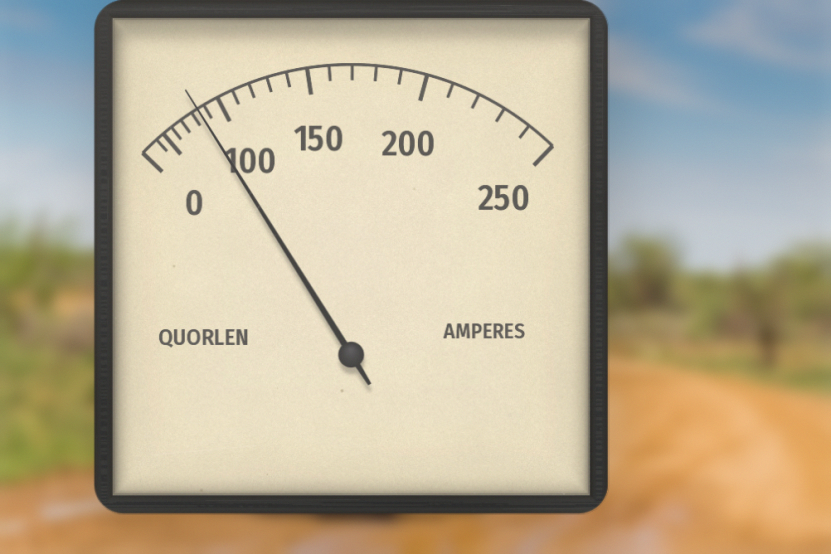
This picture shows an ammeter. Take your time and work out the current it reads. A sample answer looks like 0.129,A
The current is 85,A
